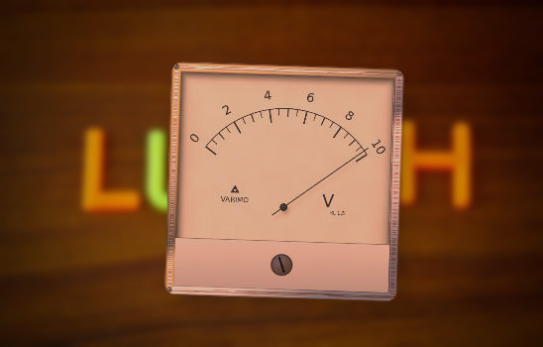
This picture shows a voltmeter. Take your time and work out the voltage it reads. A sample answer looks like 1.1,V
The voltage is 9.75,V
